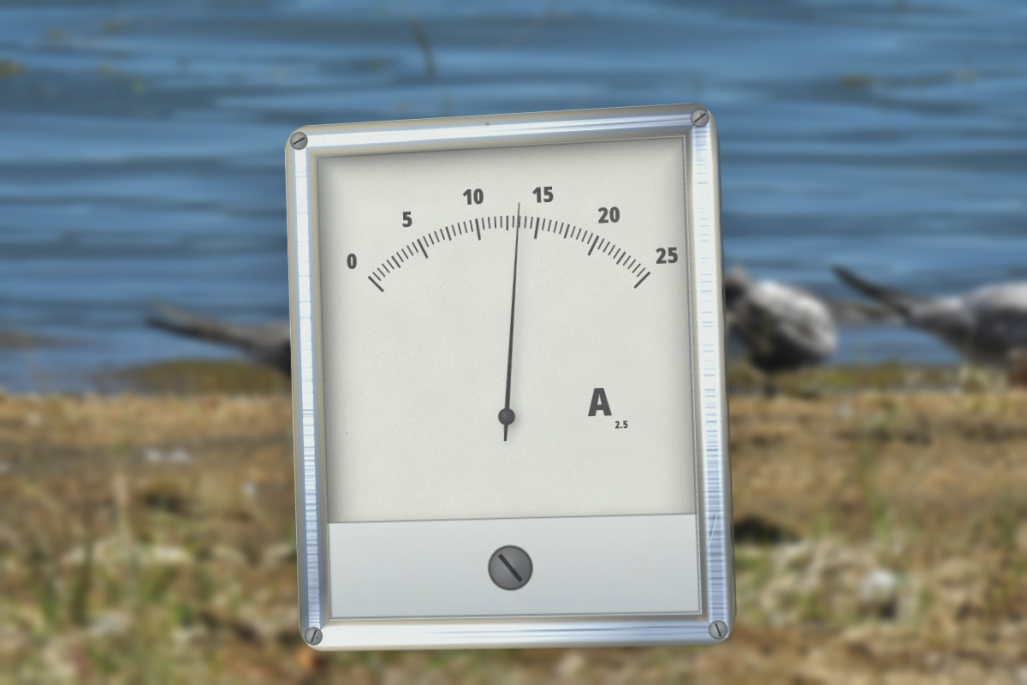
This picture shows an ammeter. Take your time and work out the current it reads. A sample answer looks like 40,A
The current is 13.5,A
